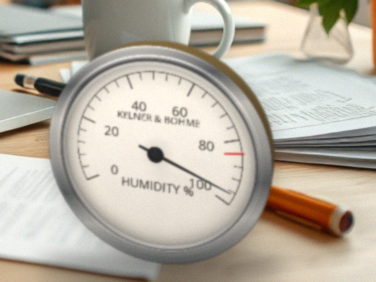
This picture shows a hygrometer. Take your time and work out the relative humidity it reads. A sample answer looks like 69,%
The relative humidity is 96,%
